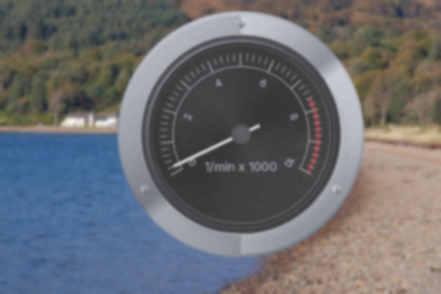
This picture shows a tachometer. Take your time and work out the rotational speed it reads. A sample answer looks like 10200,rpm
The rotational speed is 200,rpm
